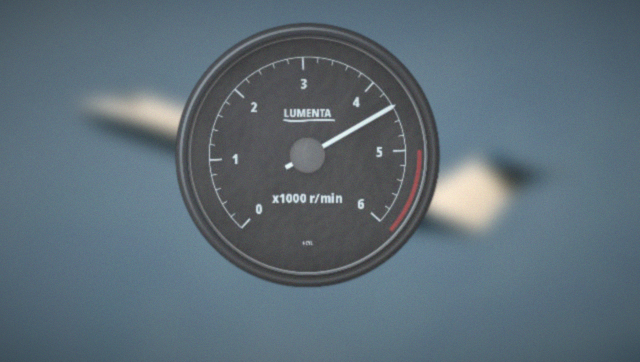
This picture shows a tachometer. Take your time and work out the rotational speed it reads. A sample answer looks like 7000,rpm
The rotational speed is 4400,rpm
